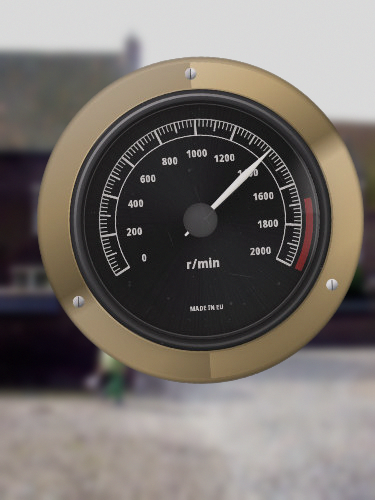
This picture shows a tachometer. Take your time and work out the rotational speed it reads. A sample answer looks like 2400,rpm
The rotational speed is 1400,rpm
